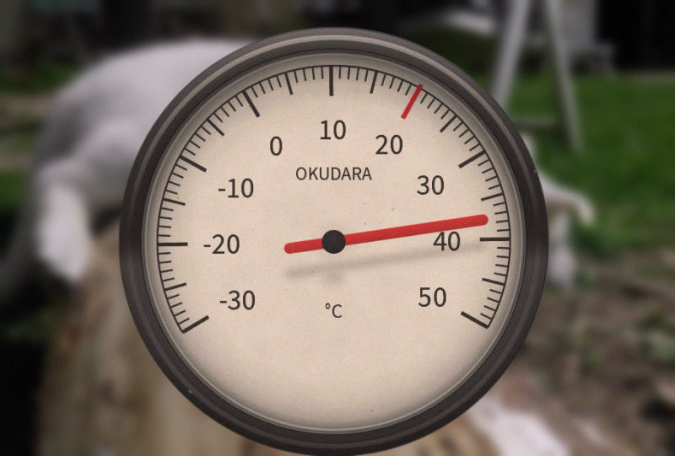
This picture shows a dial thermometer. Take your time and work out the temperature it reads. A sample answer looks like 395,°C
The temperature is 37.5,°C
